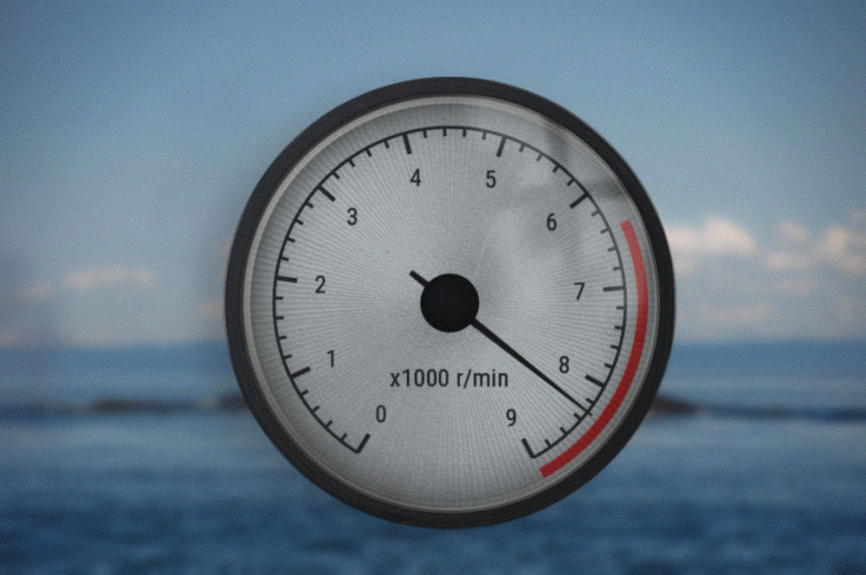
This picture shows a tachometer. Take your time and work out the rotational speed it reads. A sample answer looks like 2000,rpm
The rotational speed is 8300,rpm
